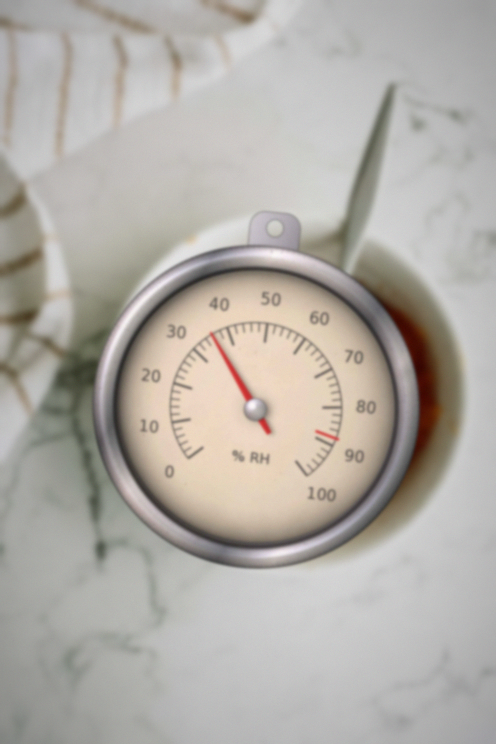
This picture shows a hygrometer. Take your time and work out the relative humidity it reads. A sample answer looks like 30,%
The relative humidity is 36,%
